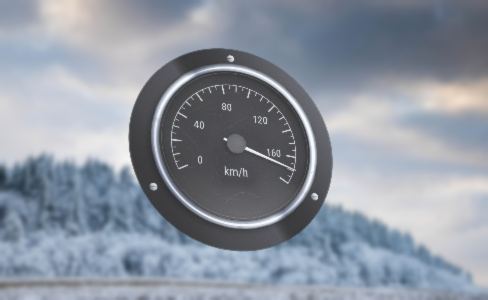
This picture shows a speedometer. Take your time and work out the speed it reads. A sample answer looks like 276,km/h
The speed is 170,km/h
